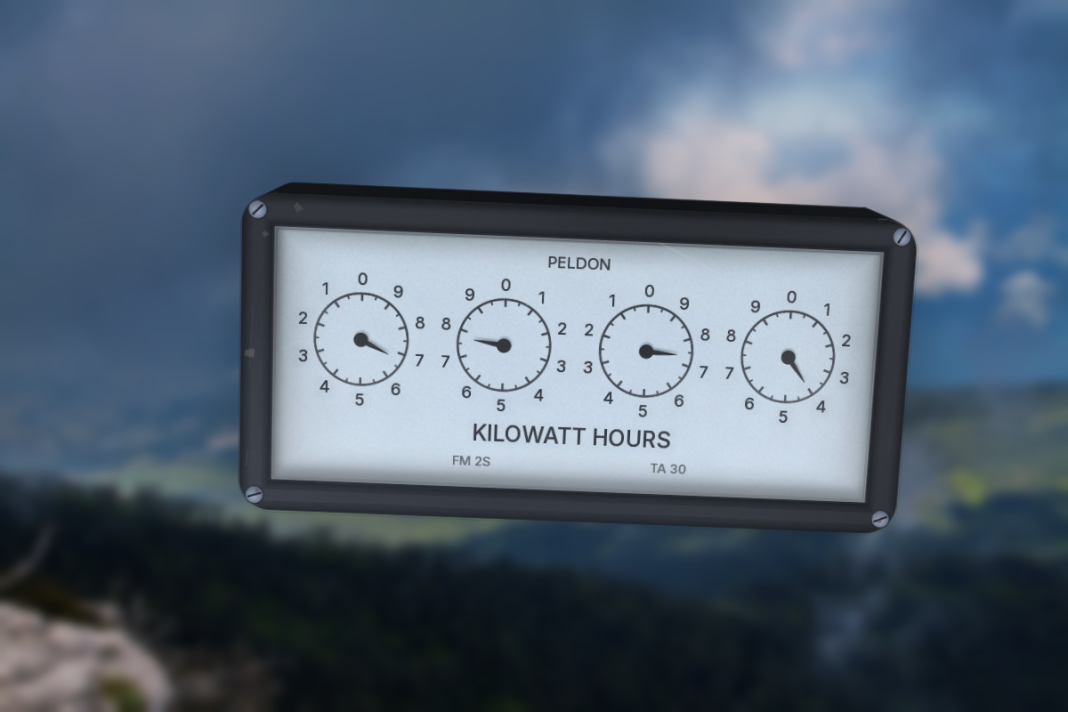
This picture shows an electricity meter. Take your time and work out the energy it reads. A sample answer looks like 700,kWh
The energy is 6774,kWh
